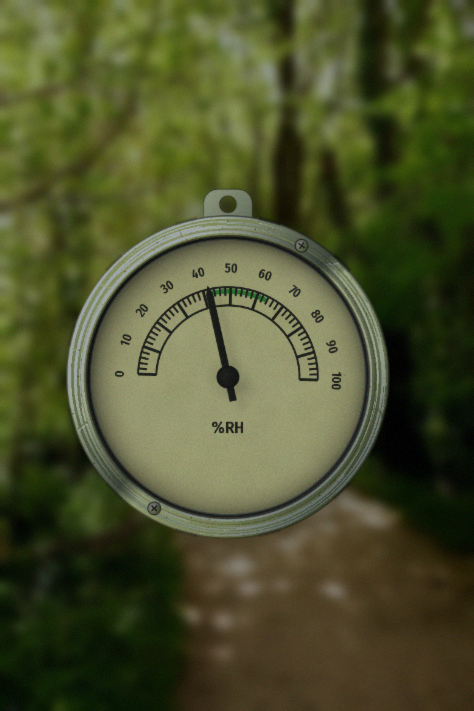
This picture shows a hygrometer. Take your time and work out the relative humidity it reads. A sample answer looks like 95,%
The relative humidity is 42,%
